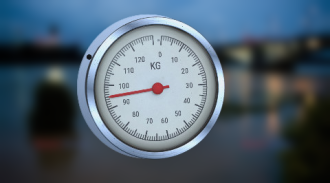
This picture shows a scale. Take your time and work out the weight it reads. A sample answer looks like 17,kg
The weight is 95,kg
